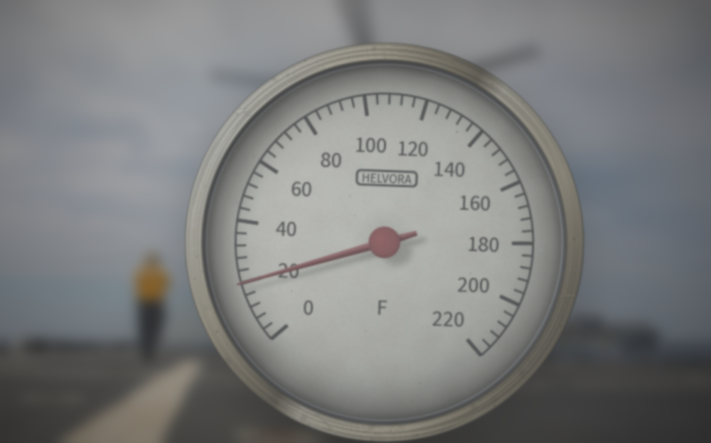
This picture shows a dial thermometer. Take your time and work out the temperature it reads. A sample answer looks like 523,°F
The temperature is 20,°F
